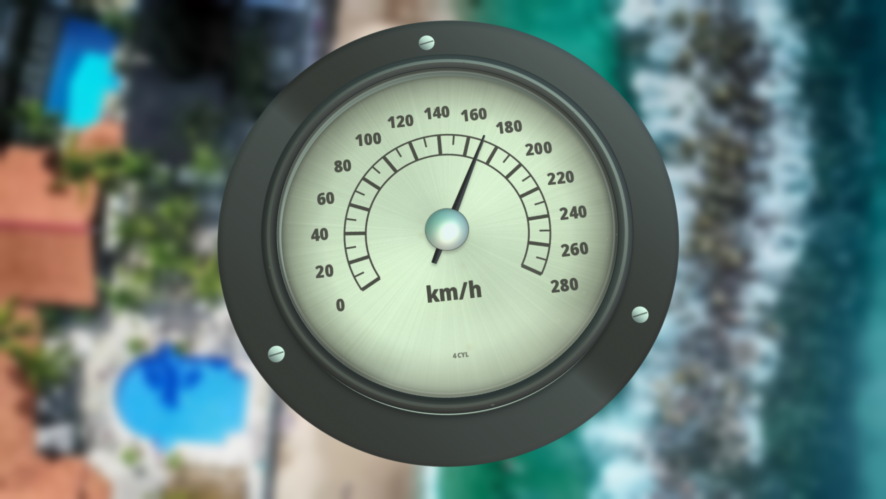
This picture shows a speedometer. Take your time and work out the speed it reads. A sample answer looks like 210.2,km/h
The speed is 170,km/h
